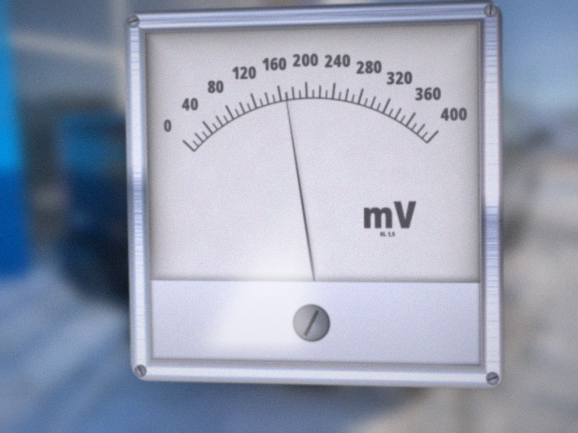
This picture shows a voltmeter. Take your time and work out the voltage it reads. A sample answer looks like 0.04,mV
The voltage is 170,mV
